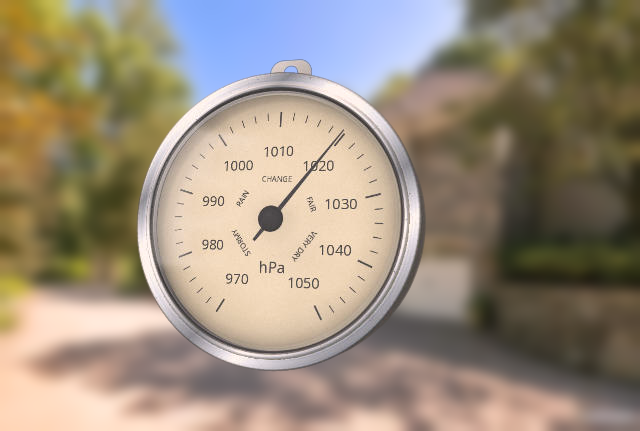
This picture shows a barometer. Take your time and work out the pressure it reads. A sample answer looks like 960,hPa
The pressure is 1020,hPa
